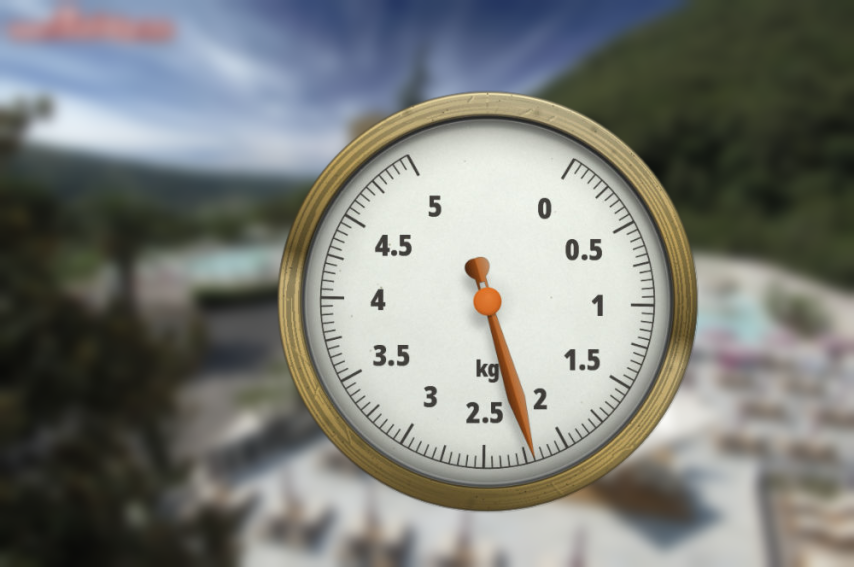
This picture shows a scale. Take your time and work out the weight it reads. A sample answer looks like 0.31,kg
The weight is 2.2,kg
